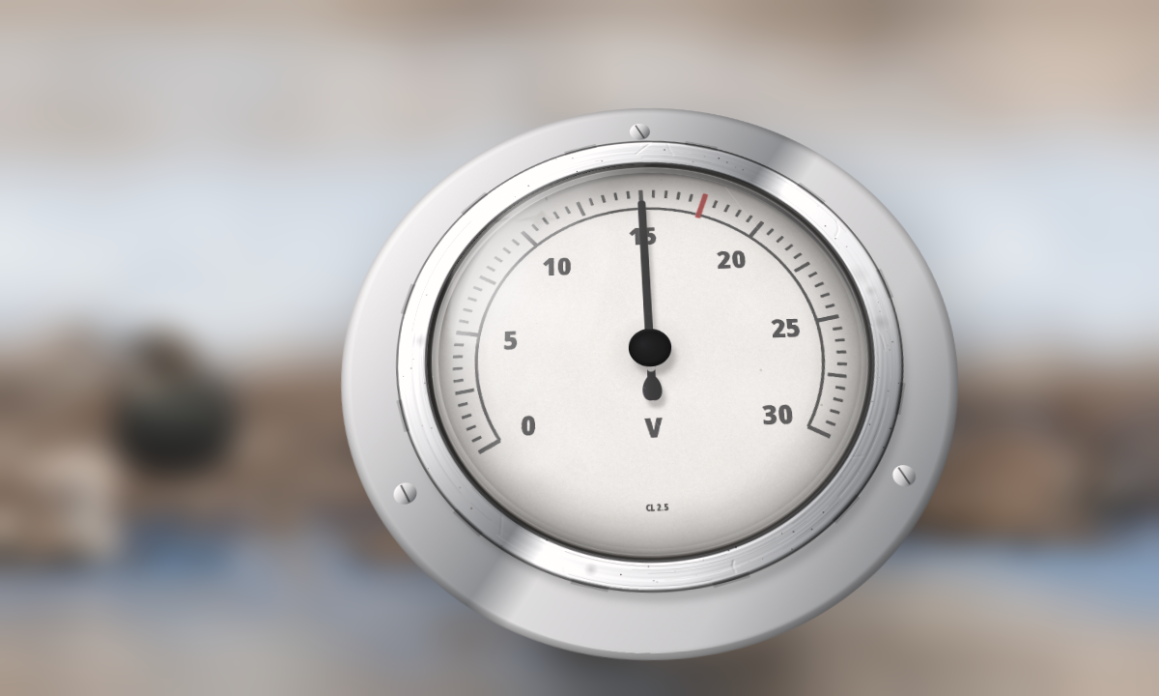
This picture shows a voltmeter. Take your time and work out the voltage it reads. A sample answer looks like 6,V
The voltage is 15,V
